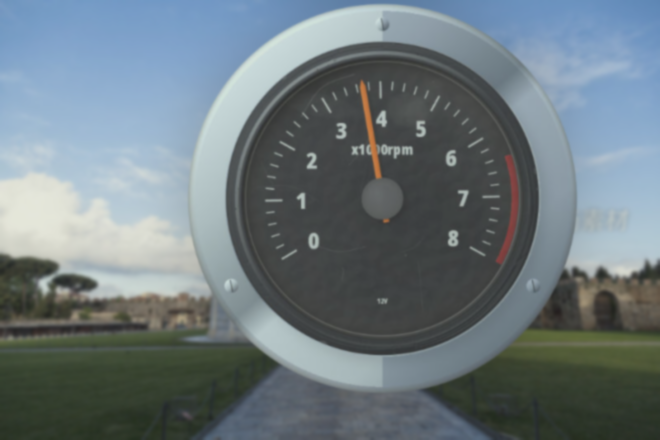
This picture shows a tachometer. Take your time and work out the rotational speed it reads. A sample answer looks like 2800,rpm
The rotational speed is 3700,rpm
